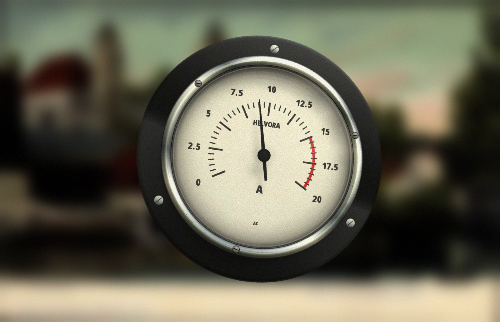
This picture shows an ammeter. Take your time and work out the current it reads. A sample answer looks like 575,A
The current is 9,A
